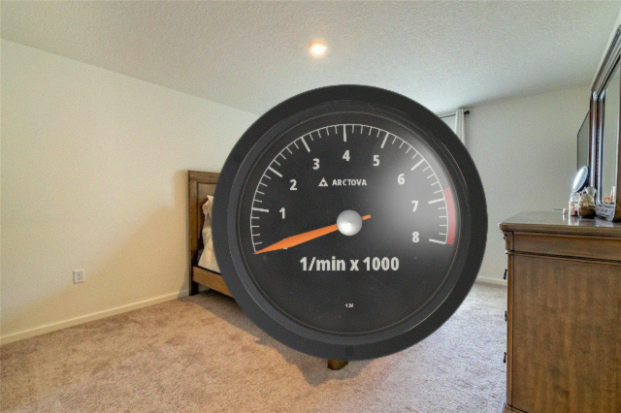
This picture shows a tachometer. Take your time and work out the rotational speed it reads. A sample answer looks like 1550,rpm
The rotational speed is 0,rpm
